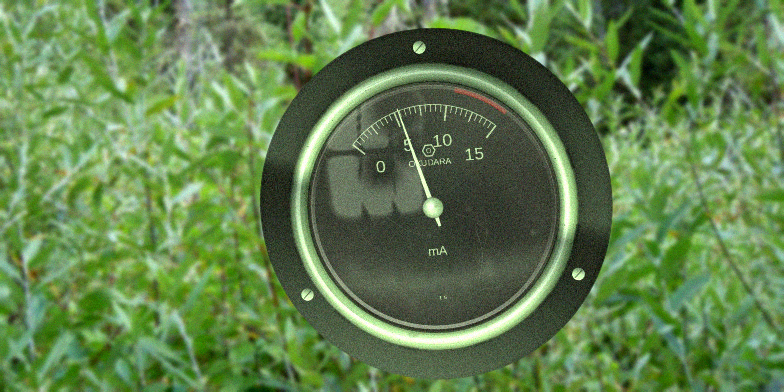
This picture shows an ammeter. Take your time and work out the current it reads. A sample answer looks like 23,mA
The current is 5.5,mA
